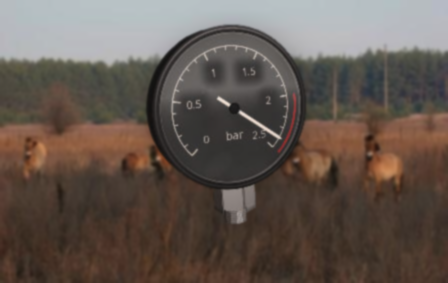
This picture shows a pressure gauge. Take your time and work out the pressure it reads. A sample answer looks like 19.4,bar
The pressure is 2.4,bar
